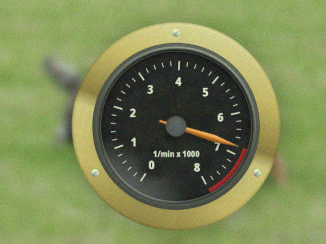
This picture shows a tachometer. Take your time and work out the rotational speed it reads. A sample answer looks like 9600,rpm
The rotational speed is 6800,rpm
